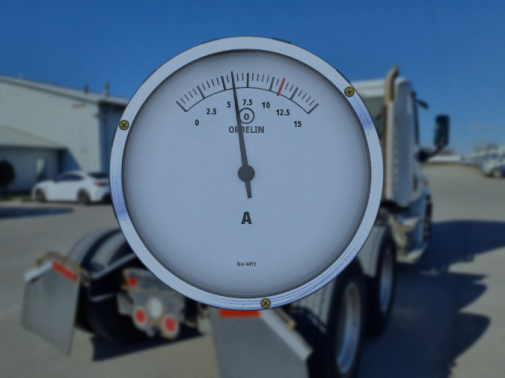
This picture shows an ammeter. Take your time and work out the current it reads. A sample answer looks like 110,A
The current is 6,A
